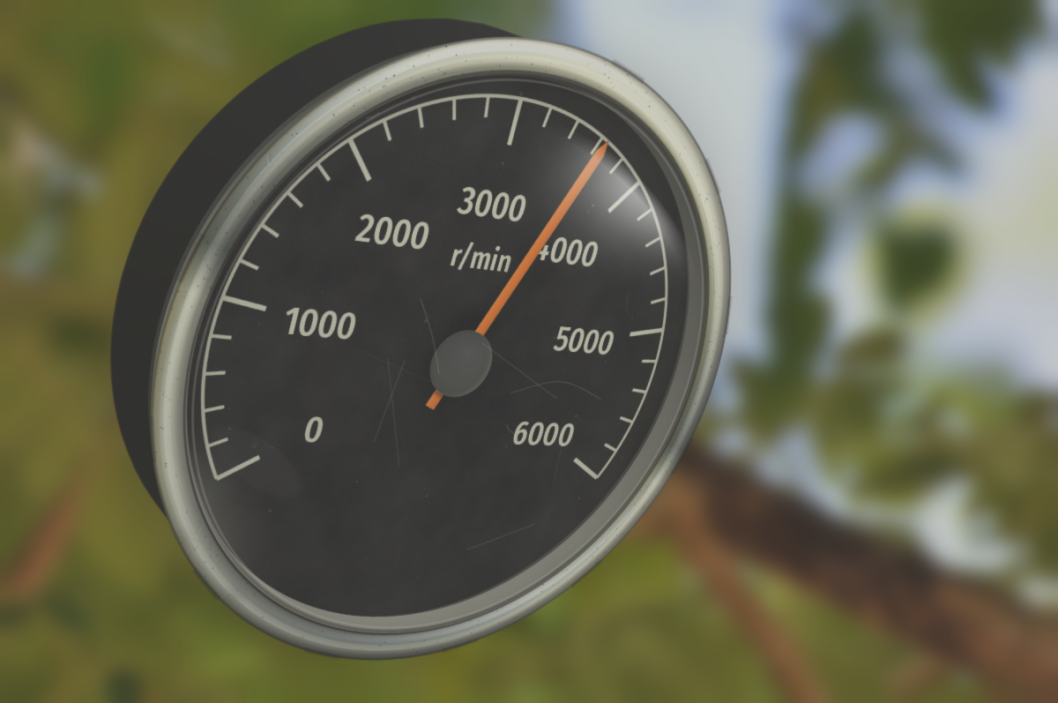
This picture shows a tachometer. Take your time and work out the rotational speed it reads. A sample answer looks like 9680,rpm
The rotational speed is 3600,rpm
